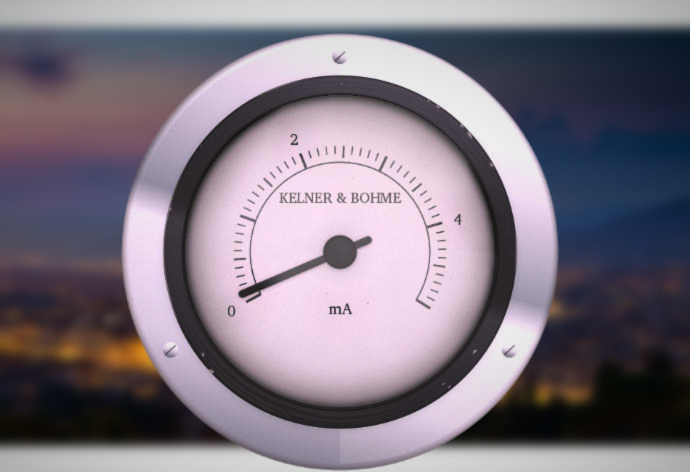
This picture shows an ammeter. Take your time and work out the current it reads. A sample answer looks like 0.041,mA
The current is 0.1,mA
